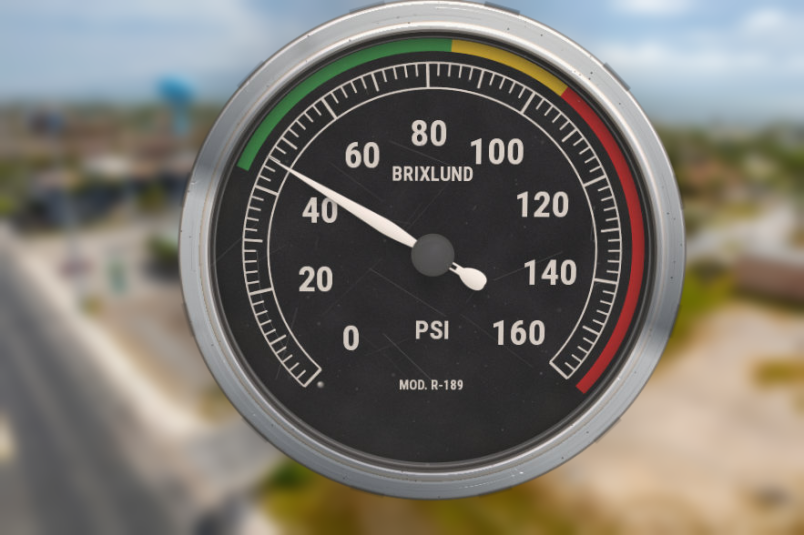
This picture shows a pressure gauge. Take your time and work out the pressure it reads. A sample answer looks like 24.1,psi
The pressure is 46,psi
